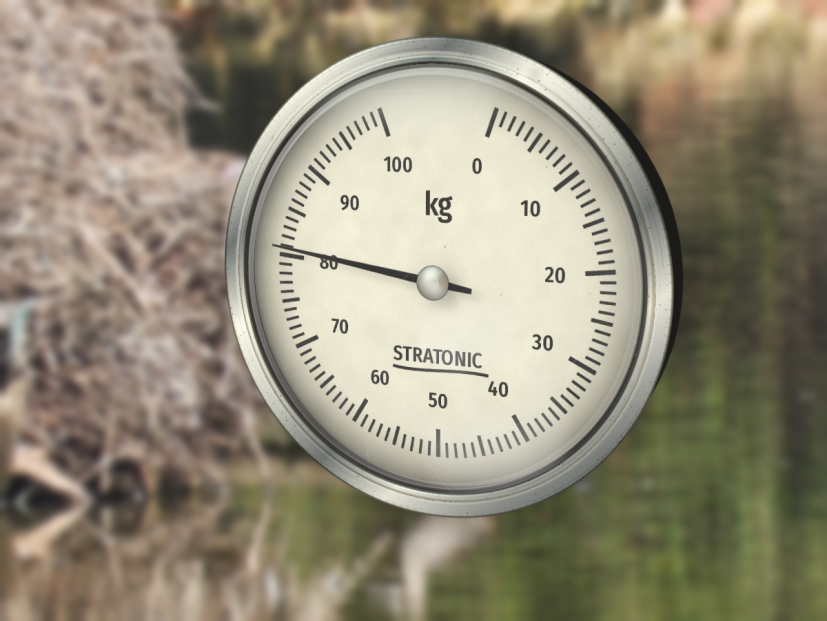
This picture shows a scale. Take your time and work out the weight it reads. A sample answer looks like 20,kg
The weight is 81,kg
